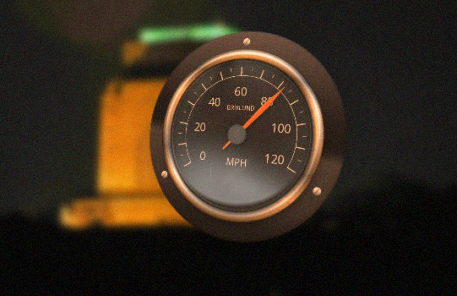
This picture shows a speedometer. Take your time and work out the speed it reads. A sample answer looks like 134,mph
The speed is 82.5,mph
